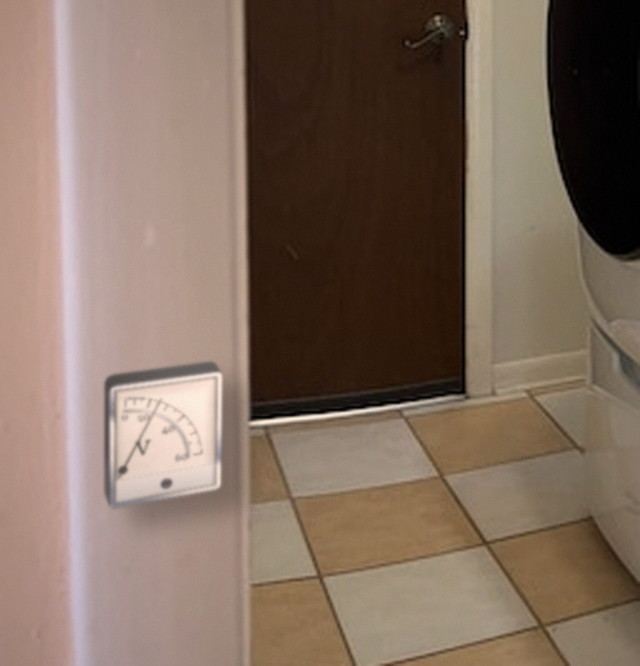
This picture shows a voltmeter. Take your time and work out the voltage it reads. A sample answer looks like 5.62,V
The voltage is 25,V
